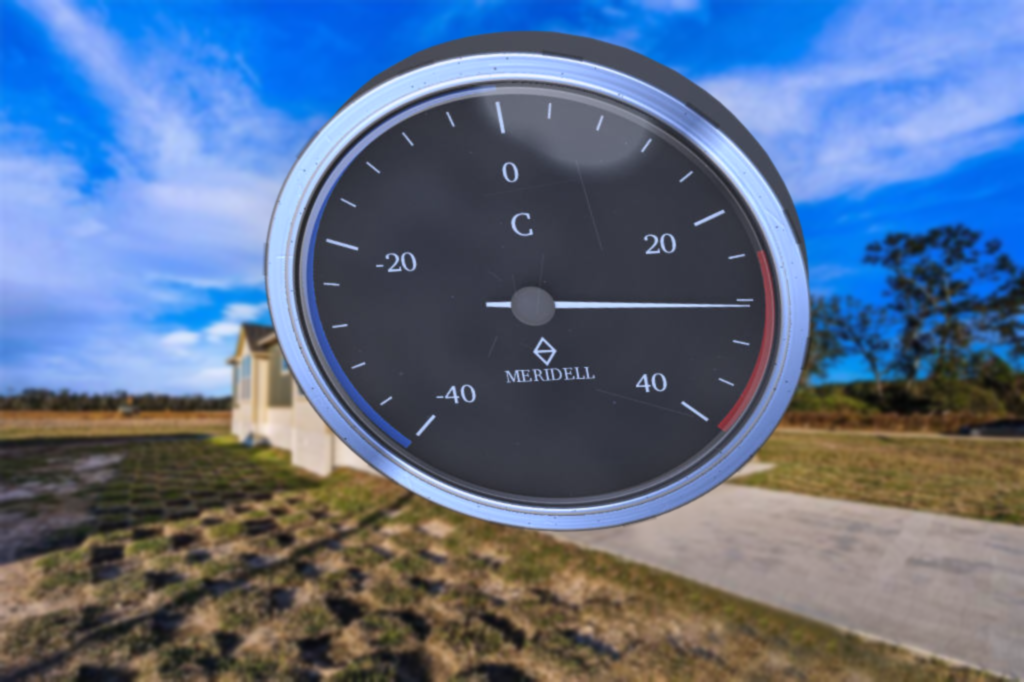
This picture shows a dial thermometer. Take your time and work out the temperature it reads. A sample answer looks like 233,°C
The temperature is 28,°C
